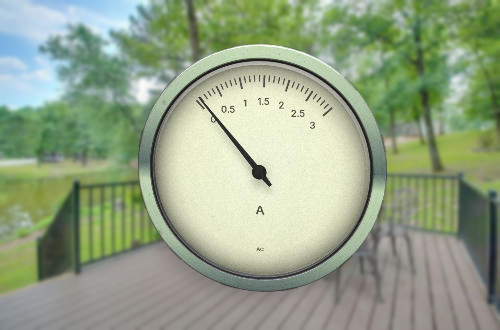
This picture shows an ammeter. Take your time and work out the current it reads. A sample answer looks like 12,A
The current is 0.1,A
